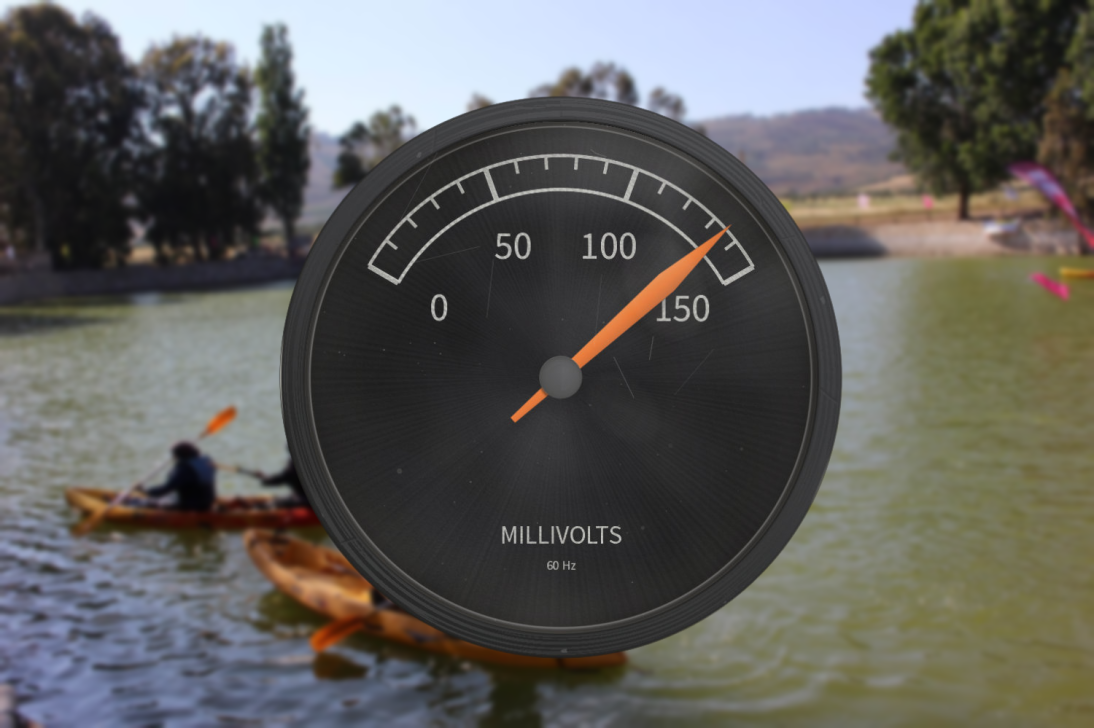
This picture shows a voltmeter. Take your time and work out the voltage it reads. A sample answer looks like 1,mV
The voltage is 135,mV
